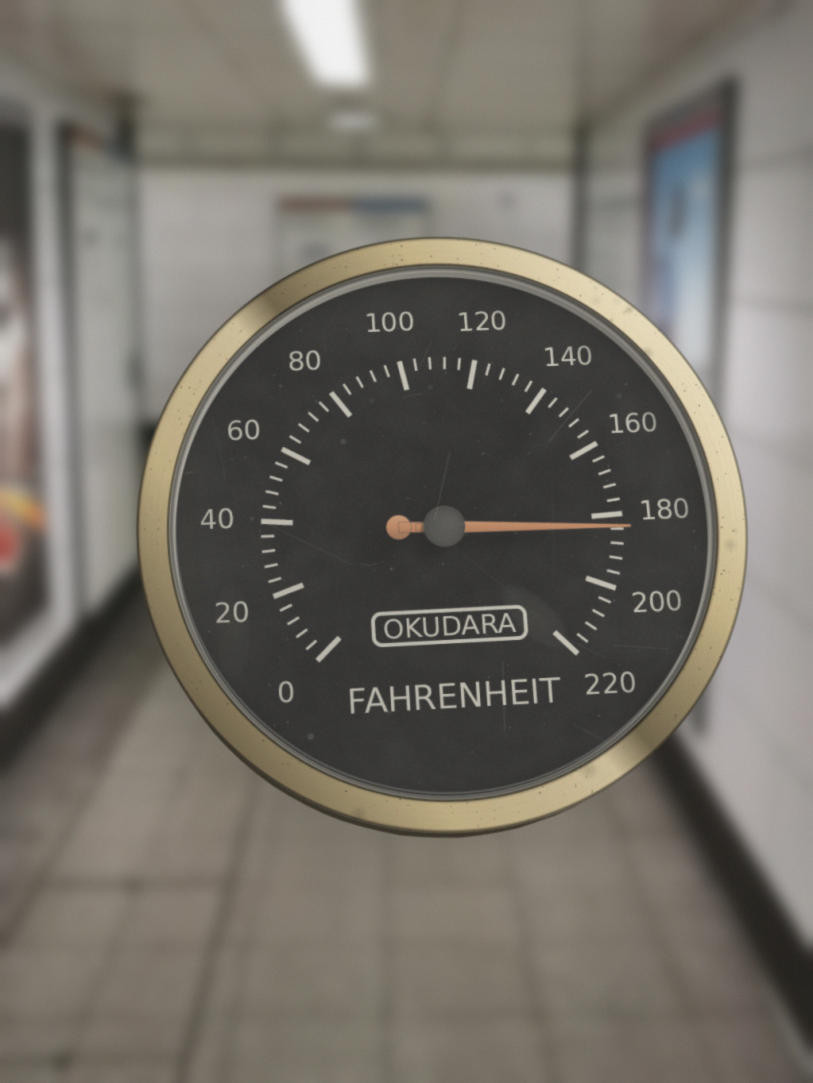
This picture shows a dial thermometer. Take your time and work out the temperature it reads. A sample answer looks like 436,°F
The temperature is 184,°F
